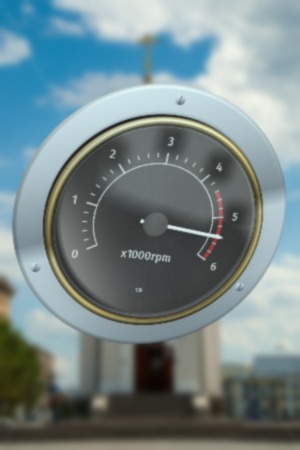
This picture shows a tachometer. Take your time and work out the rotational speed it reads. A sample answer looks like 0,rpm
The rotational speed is 5400,rpm
